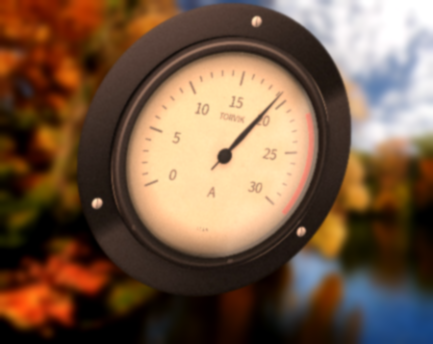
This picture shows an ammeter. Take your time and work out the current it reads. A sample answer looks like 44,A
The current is 19,A
